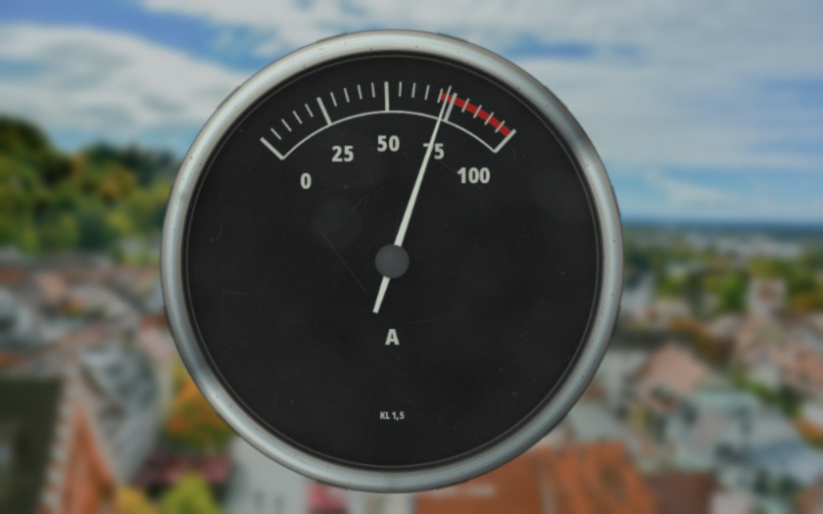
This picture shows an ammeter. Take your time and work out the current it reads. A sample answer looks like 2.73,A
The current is 72.5,A
